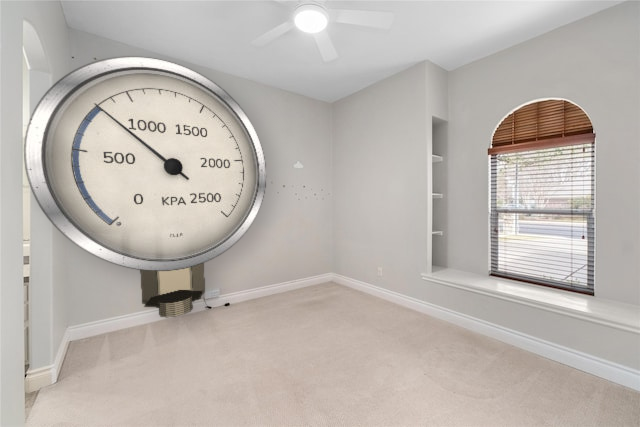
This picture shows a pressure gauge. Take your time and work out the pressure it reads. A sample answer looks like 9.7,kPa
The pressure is 800,kPa
